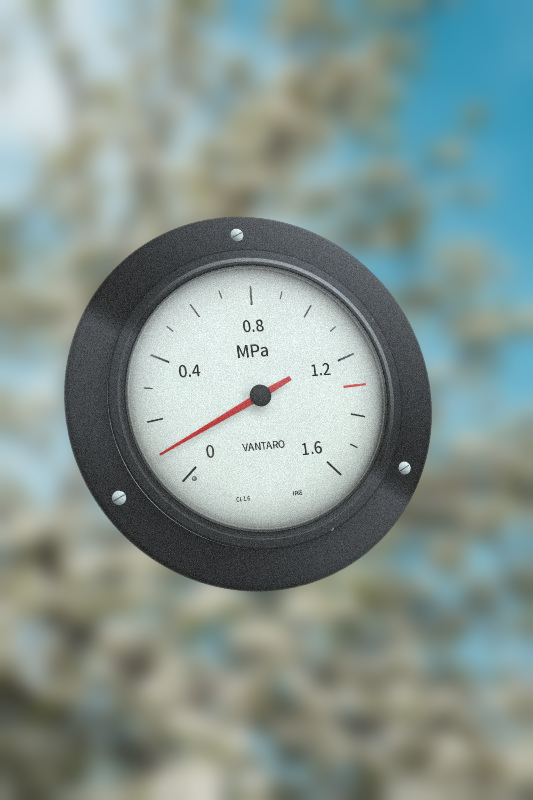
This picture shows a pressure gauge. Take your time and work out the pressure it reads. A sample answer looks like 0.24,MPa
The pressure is 0.1,MPa
